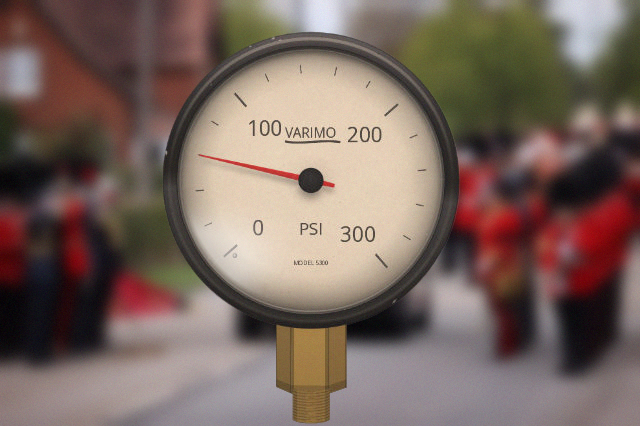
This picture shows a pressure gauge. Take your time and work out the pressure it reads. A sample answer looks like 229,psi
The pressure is 60,psi
